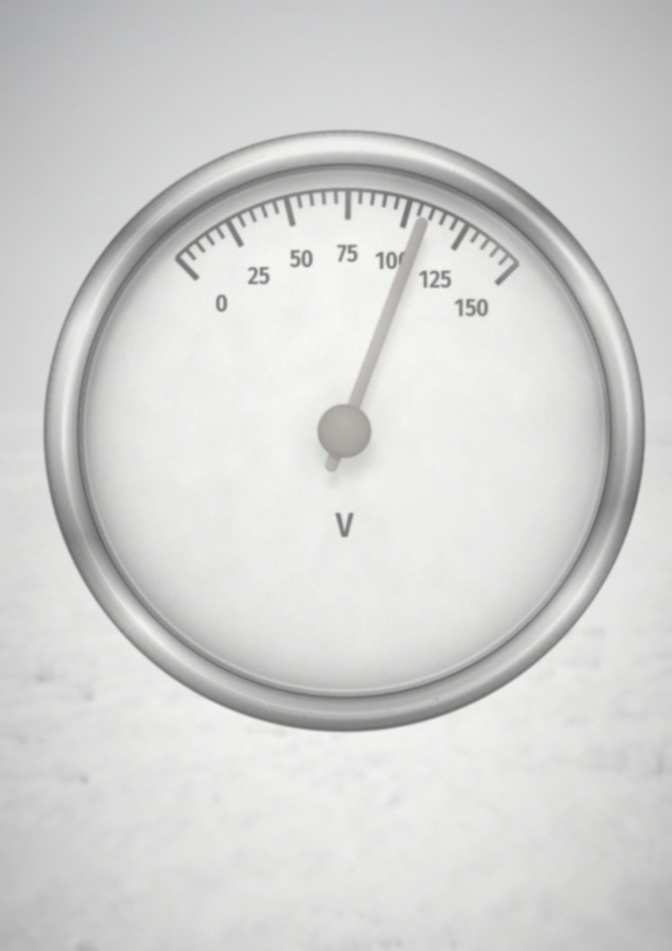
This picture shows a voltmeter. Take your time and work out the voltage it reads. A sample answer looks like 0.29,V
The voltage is 107.5,V
